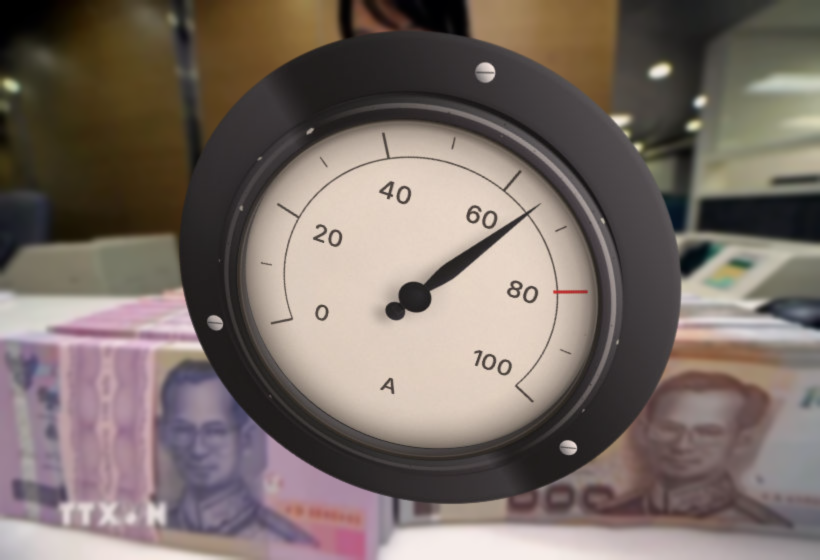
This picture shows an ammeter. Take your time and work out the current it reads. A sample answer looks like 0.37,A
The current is 65,A
